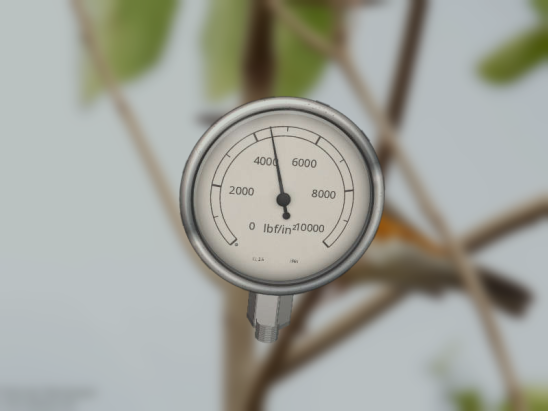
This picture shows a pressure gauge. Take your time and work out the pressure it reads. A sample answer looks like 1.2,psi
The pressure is 4500,psi
